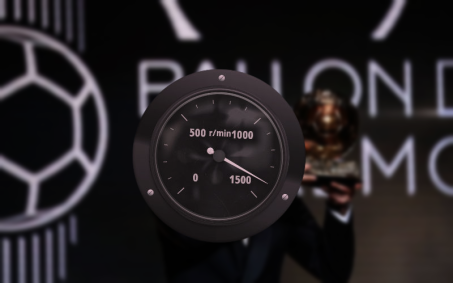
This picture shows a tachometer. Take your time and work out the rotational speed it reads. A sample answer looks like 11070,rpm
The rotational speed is 1400,rpm
